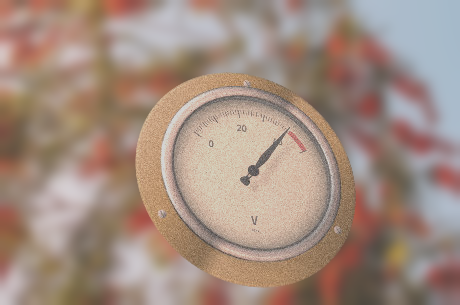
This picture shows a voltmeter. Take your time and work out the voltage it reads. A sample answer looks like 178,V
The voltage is 40,V
